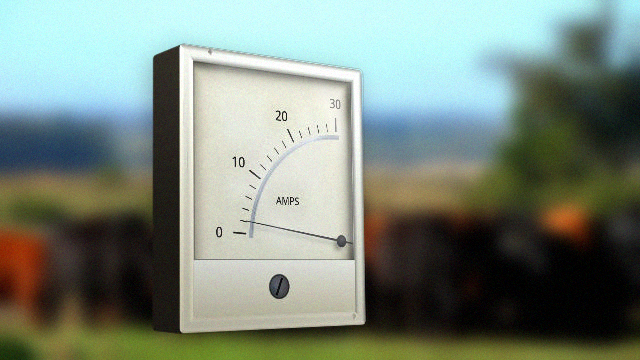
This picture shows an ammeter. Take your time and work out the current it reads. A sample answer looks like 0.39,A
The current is 2,A
